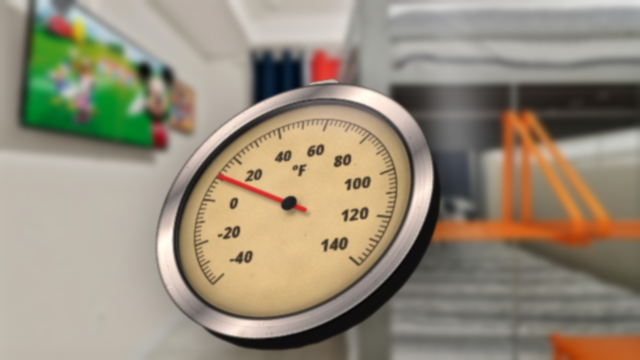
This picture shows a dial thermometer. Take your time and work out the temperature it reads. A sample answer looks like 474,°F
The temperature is 10,°F
